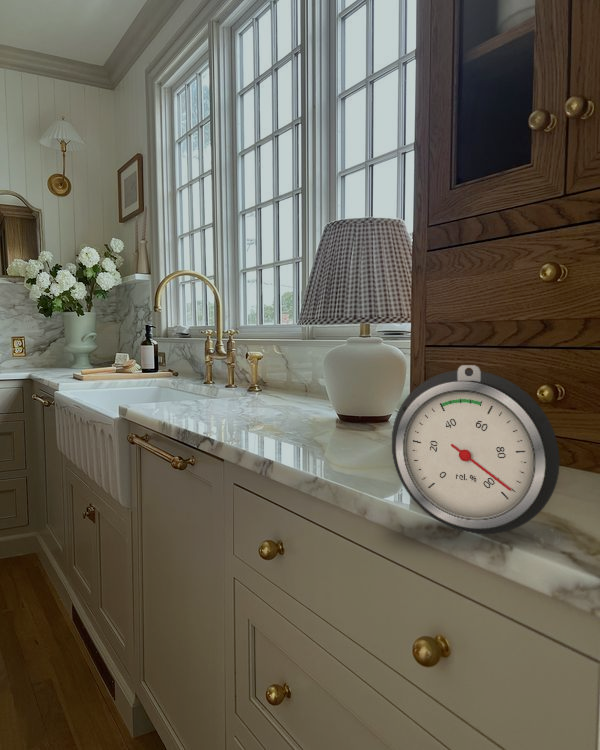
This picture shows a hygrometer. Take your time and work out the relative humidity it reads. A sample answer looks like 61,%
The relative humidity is 96,%
